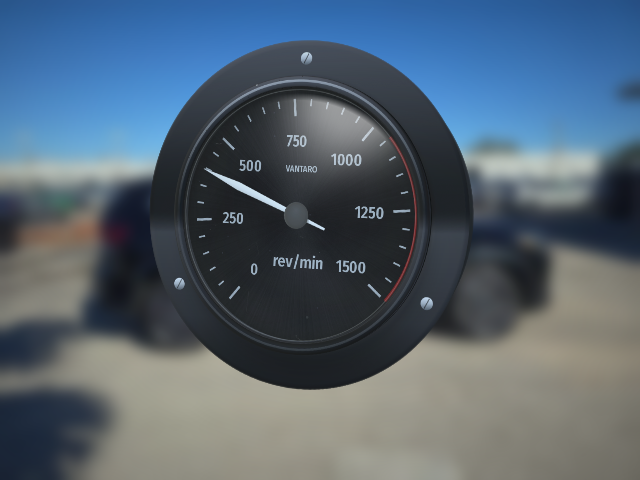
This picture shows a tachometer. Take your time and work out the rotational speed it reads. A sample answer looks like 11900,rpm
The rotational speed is 400,rpm
